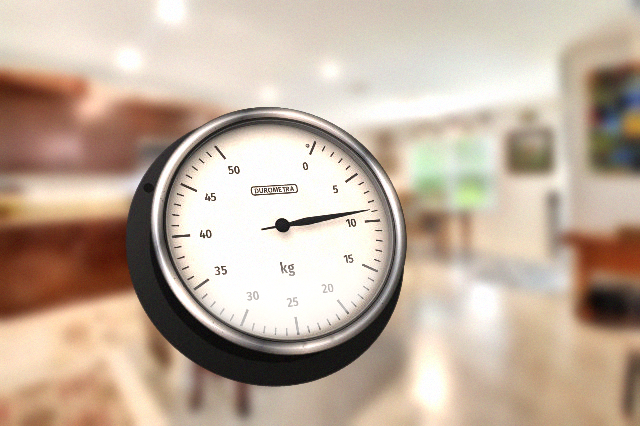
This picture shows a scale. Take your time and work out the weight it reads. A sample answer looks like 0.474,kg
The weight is 9,kg
